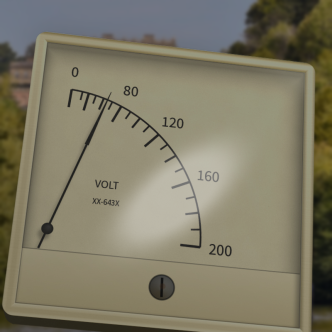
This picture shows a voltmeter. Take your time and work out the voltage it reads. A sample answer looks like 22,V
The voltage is 65,V
